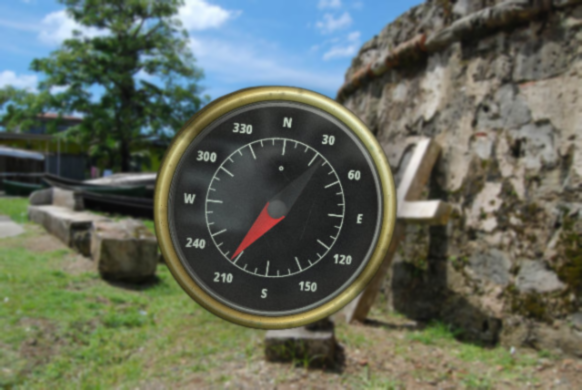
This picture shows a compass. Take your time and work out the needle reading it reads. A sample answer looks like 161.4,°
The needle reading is 215,°
